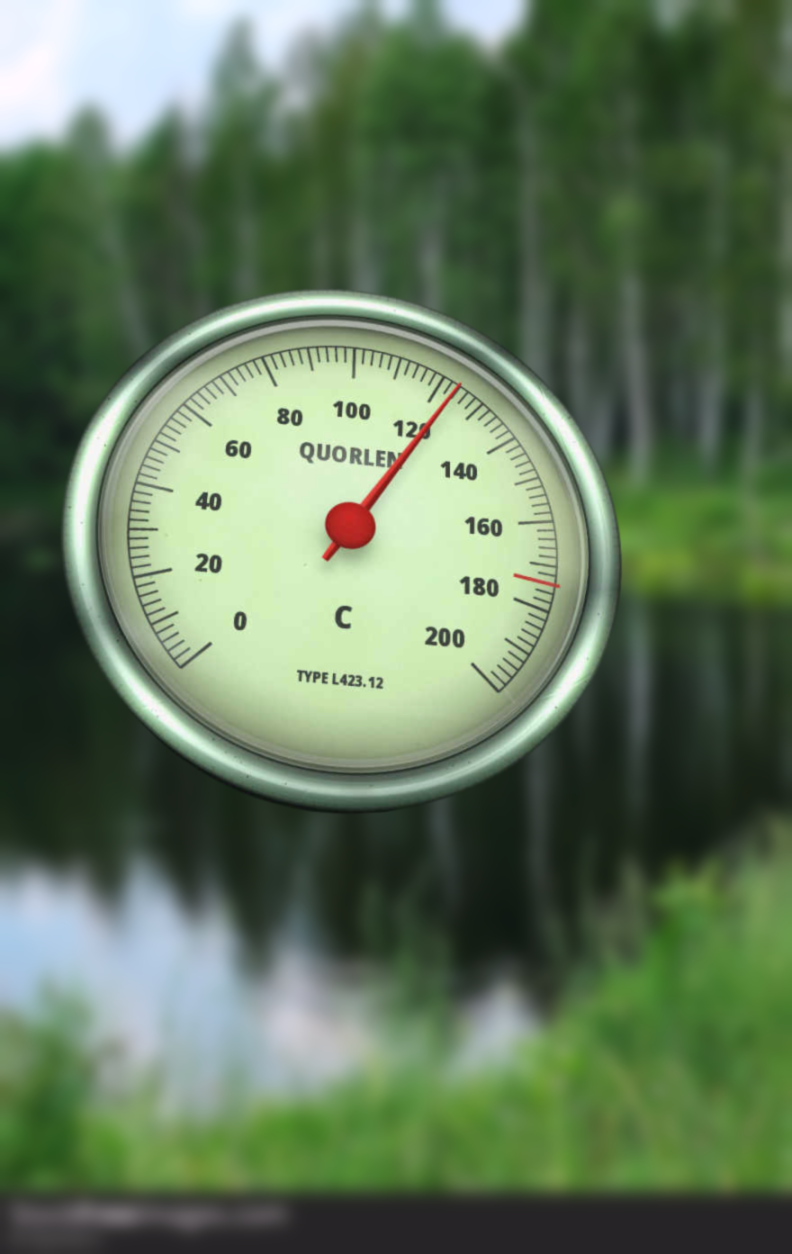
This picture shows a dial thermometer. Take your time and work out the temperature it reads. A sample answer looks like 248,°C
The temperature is 124,°C
